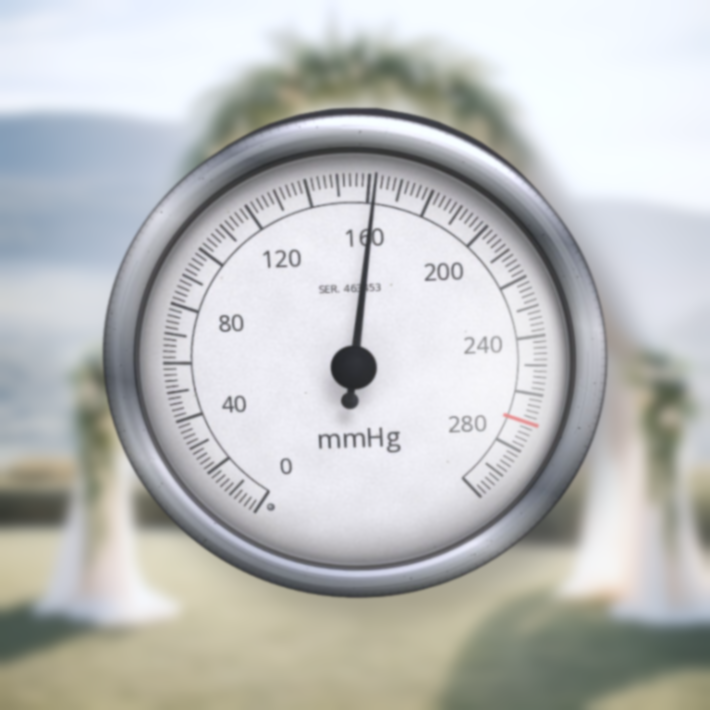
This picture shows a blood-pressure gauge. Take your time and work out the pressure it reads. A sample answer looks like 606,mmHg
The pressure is 162,mmHg
